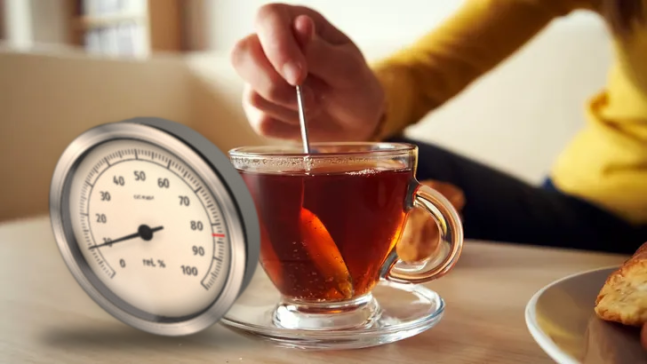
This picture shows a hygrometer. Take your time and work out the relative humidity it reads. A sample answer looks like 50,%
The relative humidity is 10,%
